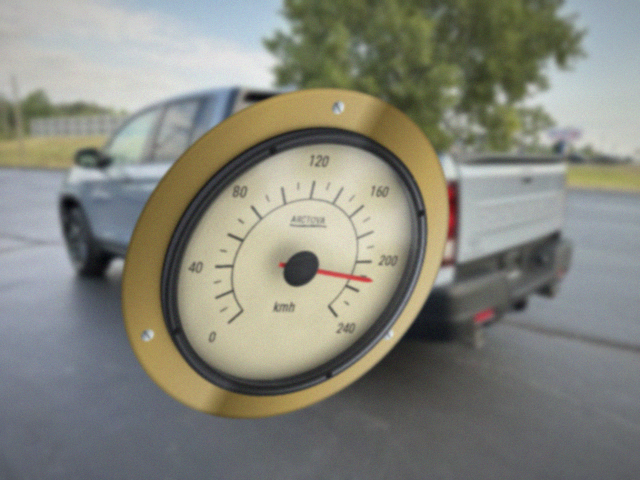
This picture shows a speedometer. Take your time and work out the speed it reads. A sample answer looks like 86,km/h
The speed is 210,km/h
